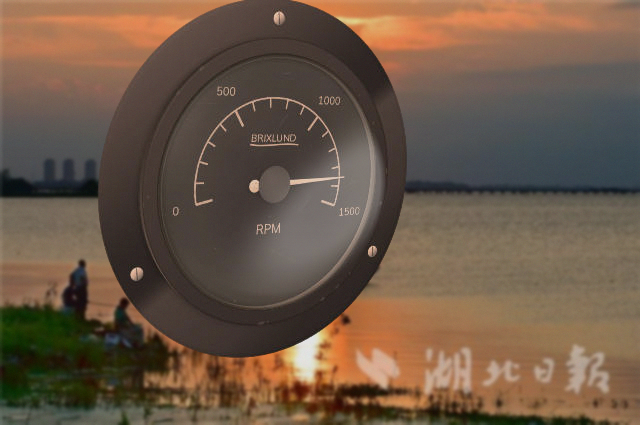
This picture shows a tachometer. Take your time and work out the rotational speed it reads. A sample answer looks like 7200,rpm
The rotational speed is 1350,rpm
